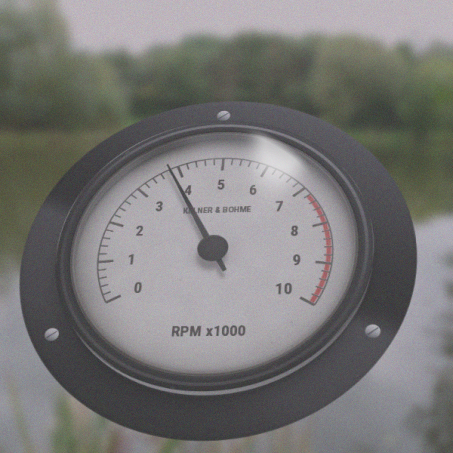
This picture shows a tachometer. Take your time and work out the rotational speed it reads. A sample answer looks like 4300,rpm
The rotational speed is 3800,rpm
